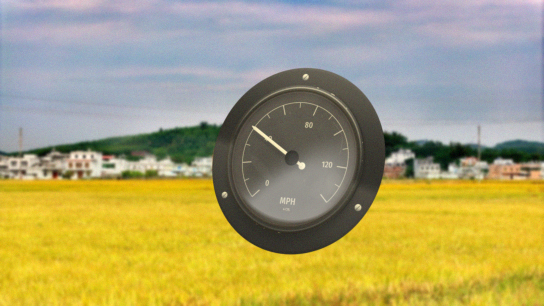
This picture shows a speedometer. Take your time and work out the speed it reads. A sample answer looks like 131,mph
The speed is 40,mph
